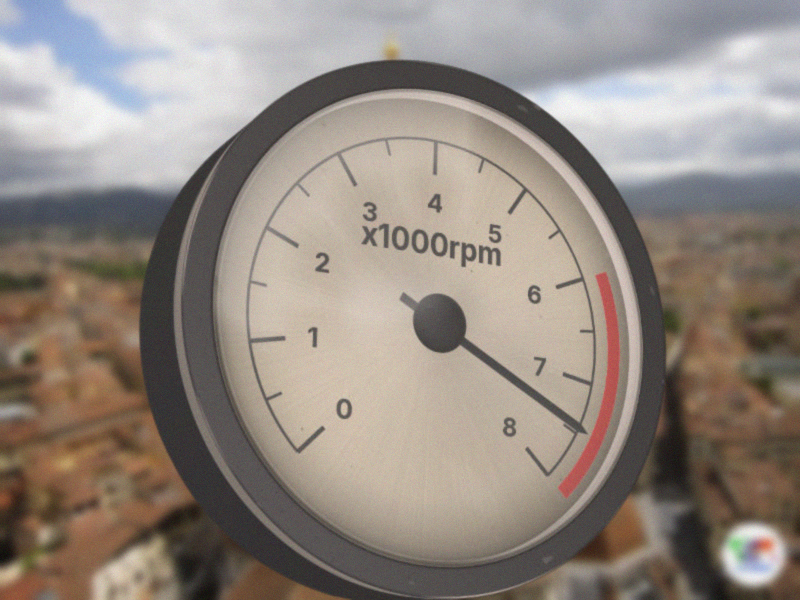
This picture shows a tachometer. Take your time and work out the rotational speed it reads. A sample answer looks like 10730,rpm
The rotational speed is 7500,rpm
